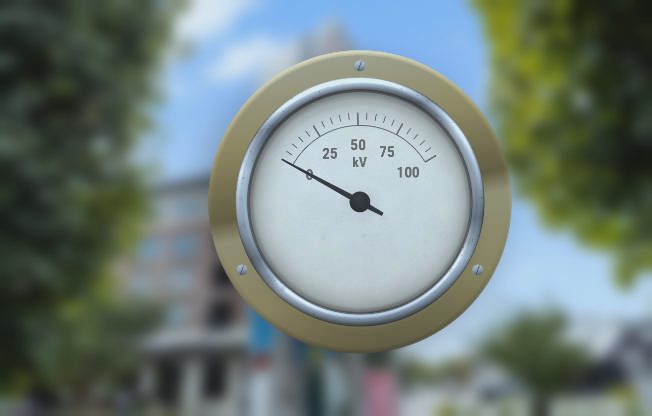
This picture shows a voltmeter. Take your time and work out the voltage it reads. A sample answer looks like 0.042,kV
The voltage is 0,kV
